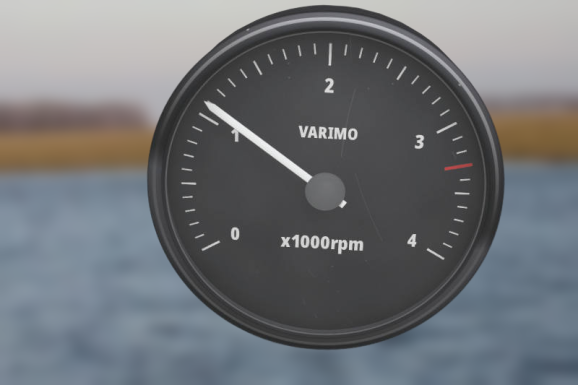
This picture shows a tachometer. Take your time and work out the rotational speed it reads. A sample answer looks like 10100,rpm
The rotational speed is 1100,rpm
